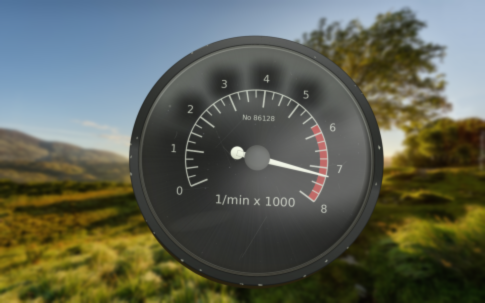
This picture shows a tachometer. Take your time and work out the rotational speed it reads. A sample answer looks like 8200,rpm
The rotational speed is 7250,rpm
